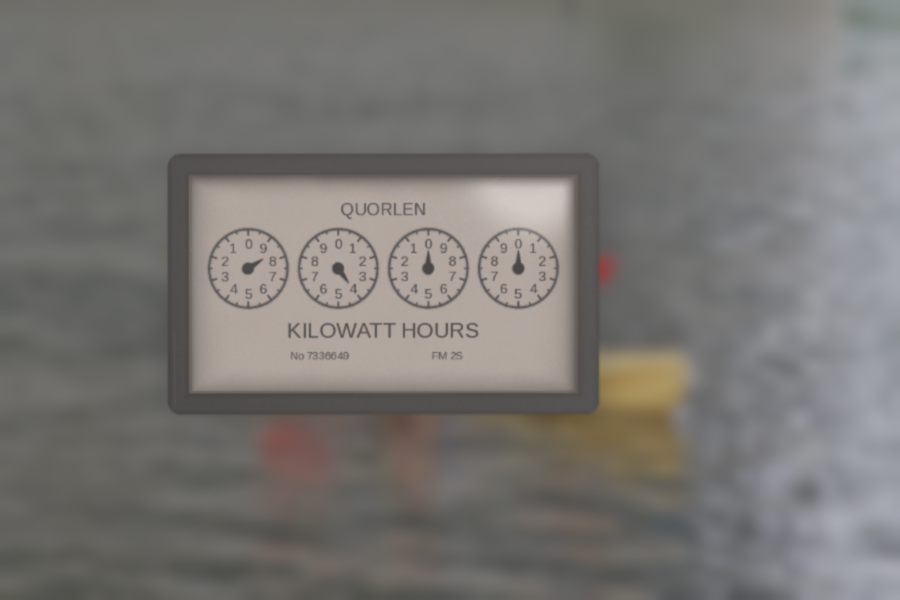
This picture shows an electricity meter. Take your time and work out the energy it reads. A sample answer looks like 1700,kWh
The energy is 8400,kWh
